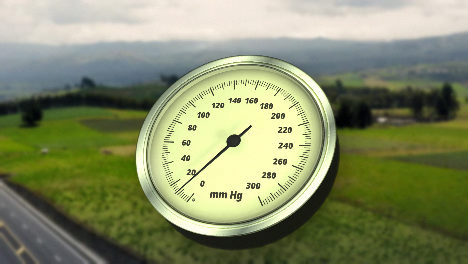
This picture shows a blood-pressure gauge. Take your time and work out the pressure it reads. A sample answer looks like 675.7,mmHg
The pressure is 10,mmHg
